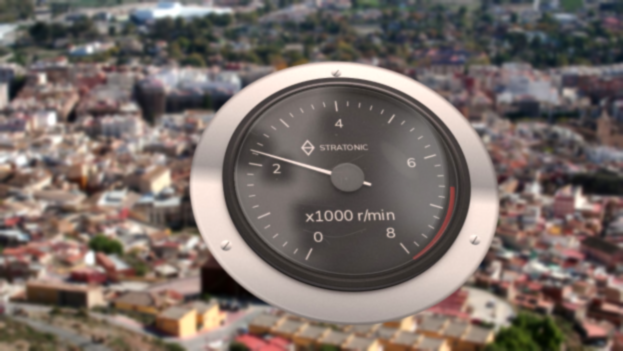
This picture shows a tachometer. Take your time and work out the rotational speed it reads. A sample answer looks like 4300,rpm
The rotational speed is 2200,rpm
